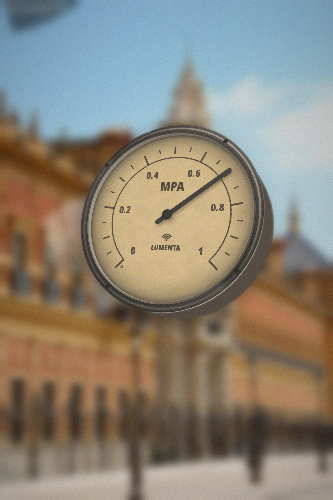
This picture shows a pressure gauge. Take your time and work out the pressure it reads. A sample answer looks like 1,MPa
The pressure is 0.7,MPa
